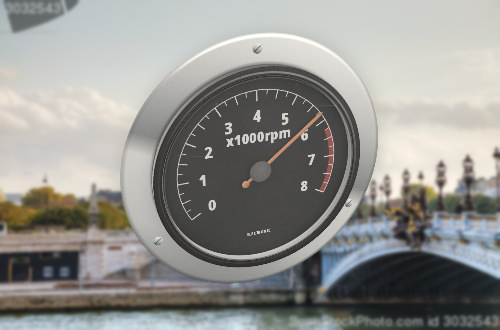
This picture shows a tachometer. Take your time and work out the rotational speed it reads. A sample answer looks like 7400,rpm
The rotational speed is 5750,rpm
